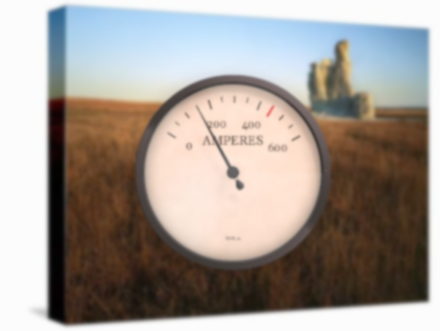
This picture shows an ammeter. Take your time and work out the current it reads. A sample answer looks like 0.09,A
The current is 150,A
